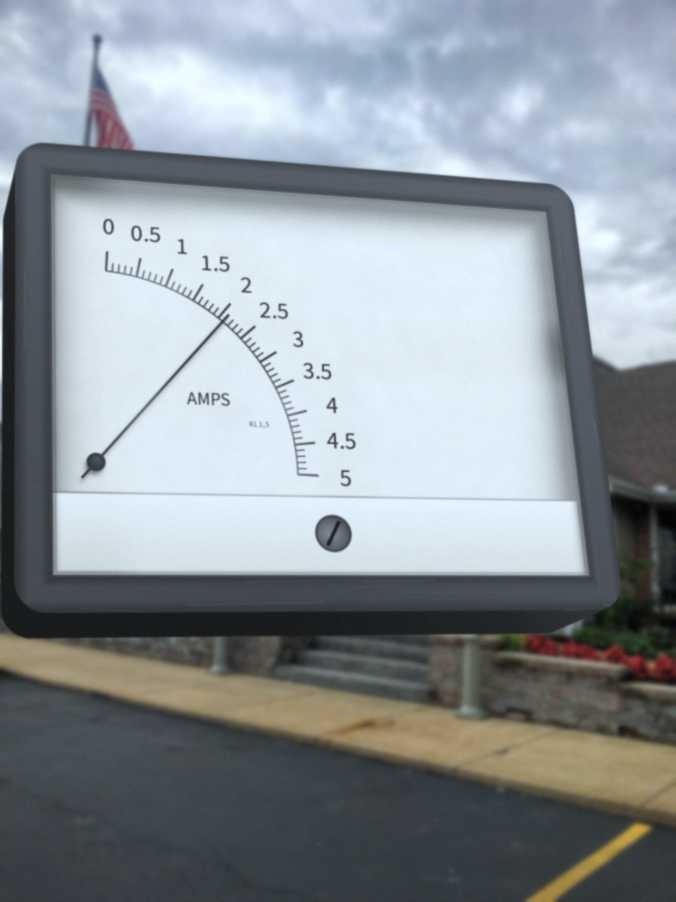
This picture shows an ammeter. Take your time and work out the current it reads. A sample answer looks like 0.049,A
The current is 2.1,A
